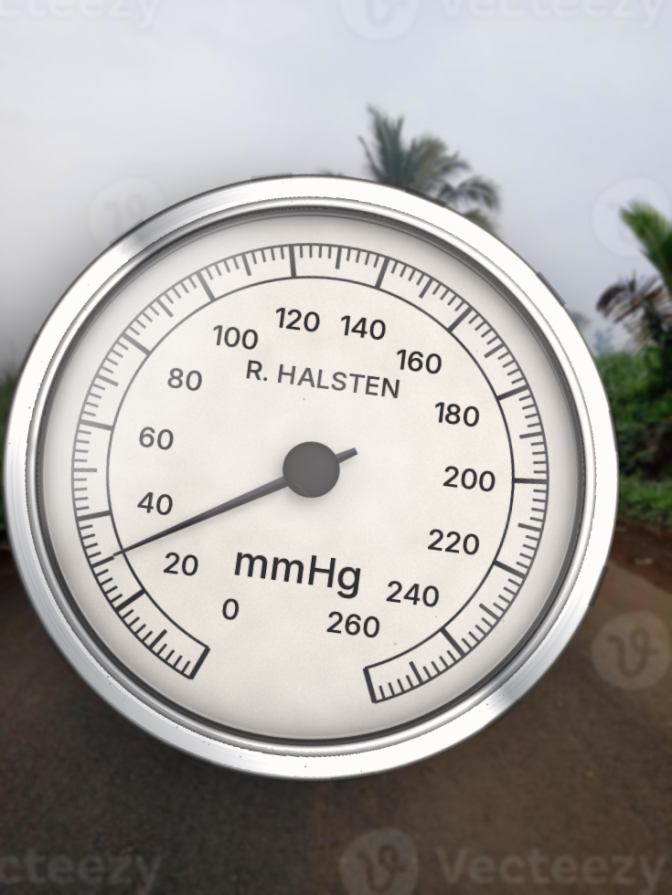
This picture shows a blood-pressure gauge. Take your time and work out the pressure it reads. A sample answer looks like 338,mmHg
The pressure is 30,mmHg
